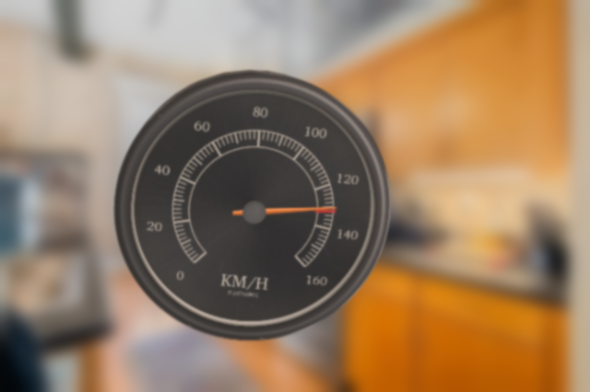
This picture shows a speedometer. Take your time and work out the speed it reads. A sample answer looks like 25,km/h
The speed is 130,km/h
